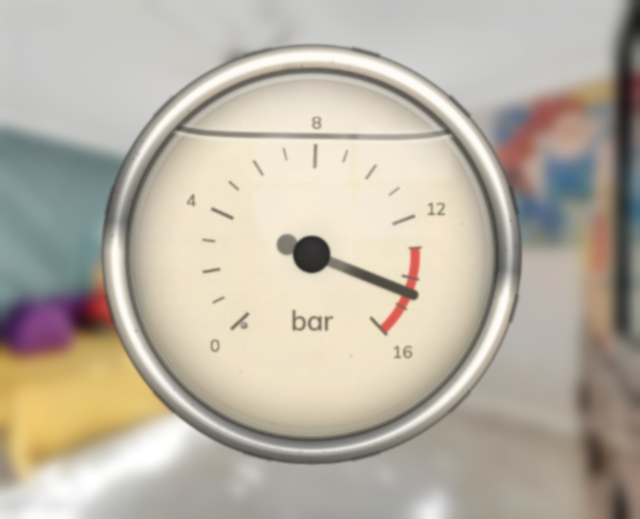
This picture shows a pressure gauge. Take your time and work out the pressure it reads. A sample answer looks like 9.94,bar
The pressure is 14.5,bar
